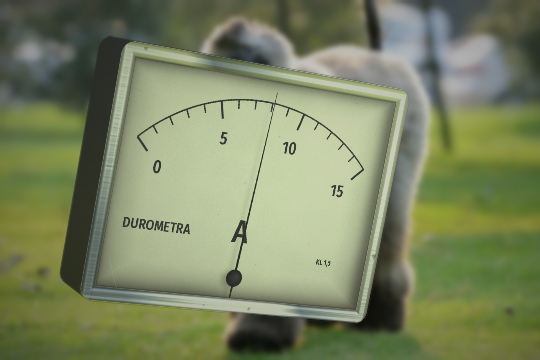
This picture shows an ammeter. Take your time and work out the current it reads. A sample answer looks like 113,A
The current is 8,A
